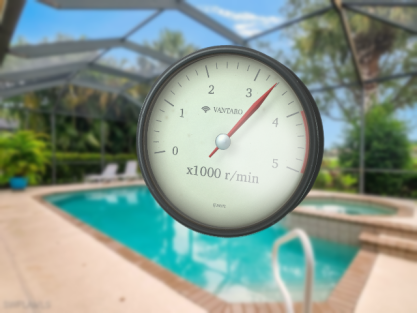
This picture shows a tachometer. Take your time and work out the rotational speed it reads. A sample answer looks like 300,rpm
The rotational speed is 3400,rpm
